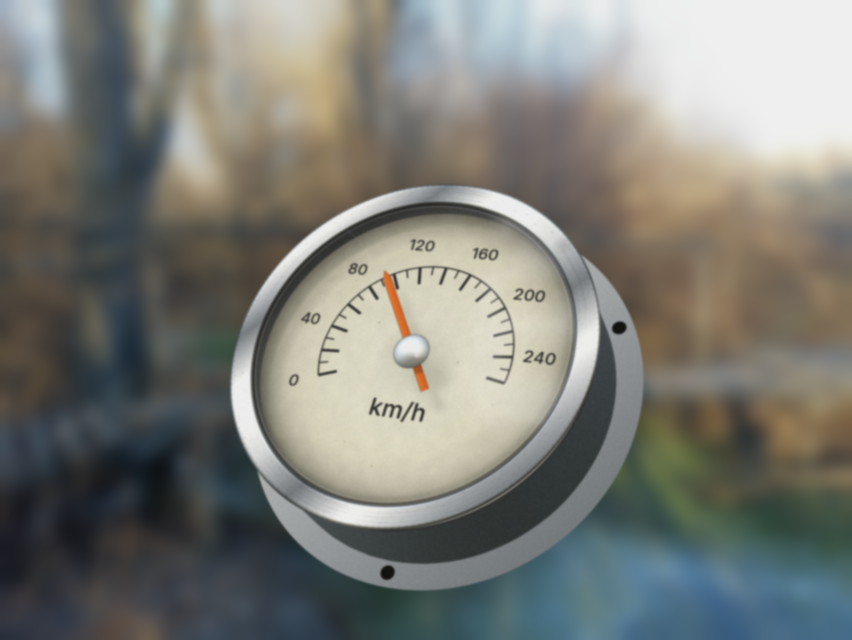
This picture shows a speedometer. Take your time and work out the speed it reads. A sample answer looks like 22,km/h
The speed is 95,km/h
